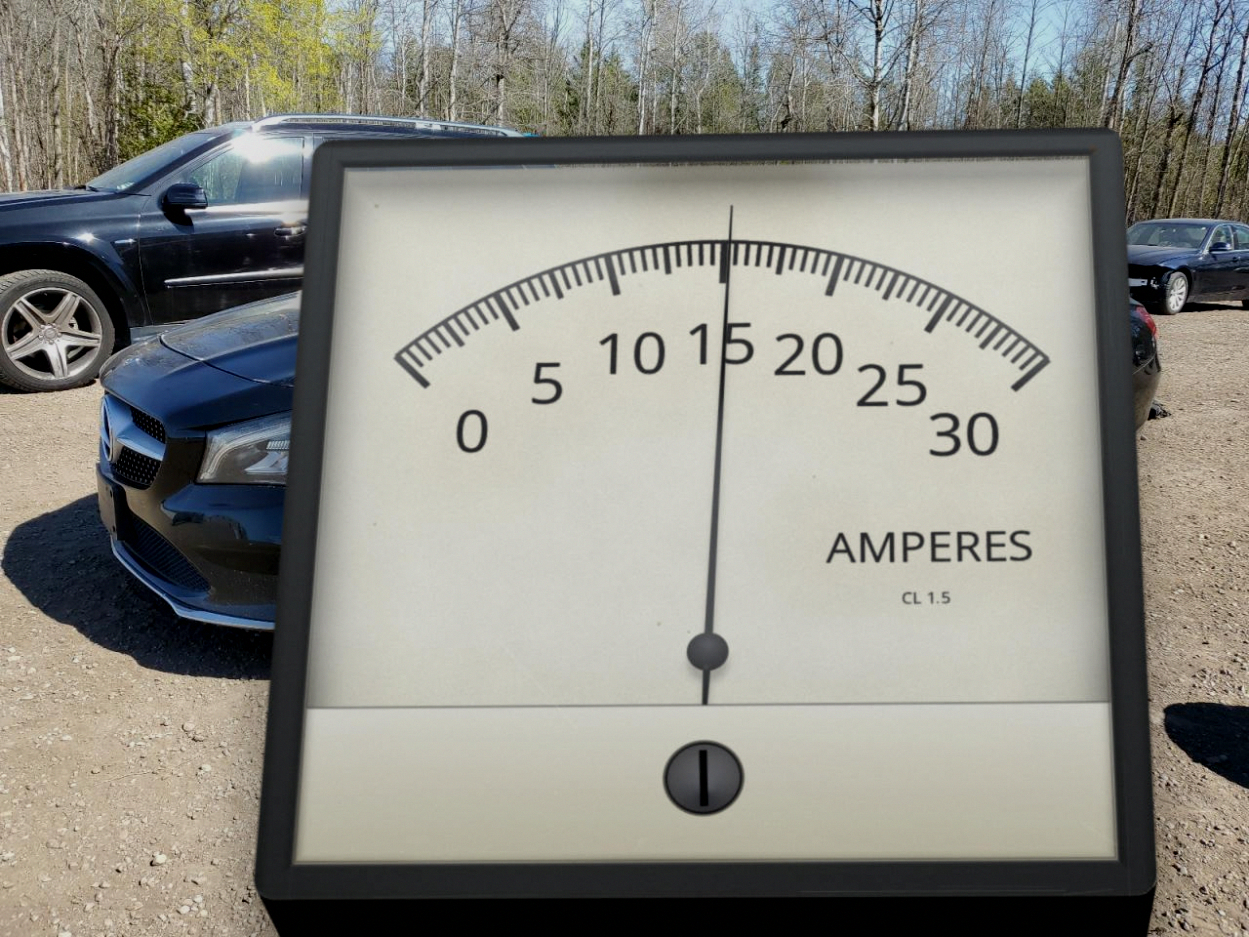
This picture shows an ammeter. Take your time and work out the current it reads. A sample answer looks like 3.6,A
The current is 15.25,A
